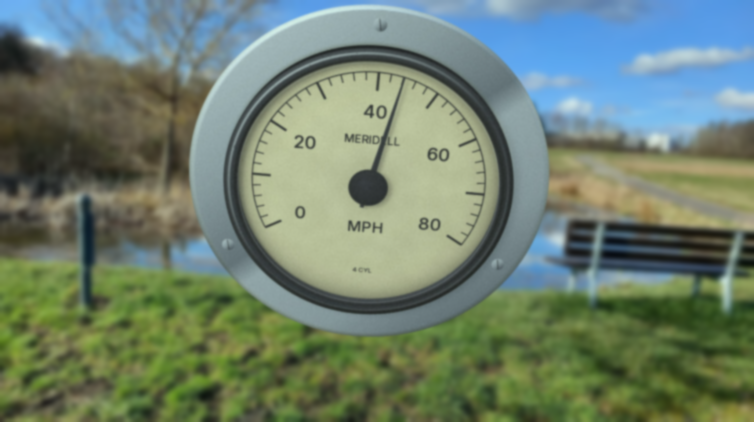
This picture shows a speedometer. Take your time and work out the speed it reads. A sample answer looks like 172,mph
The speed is 44,mph
